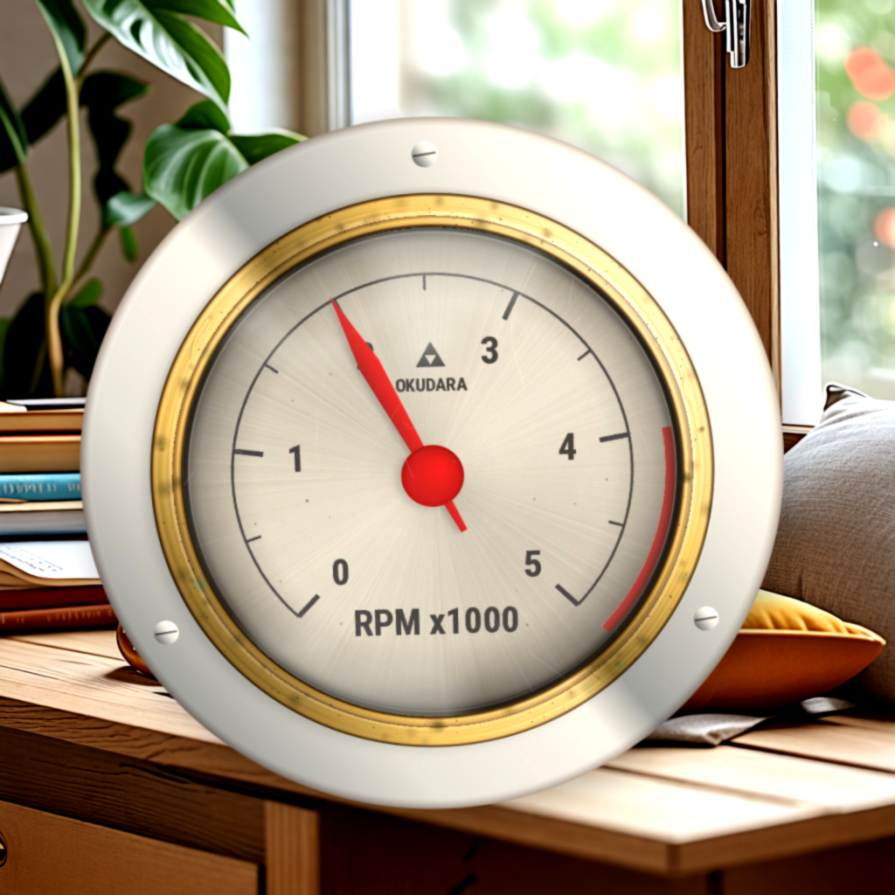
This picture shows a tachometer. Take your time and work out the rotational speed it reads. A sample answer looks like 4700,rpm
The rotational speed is 2000,rpm
